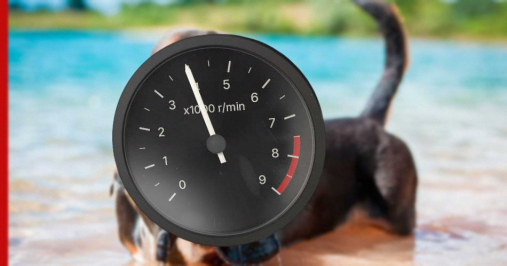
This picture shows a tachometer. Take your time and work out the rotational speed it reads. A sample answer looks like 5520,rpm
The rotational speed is 4000,rpm
